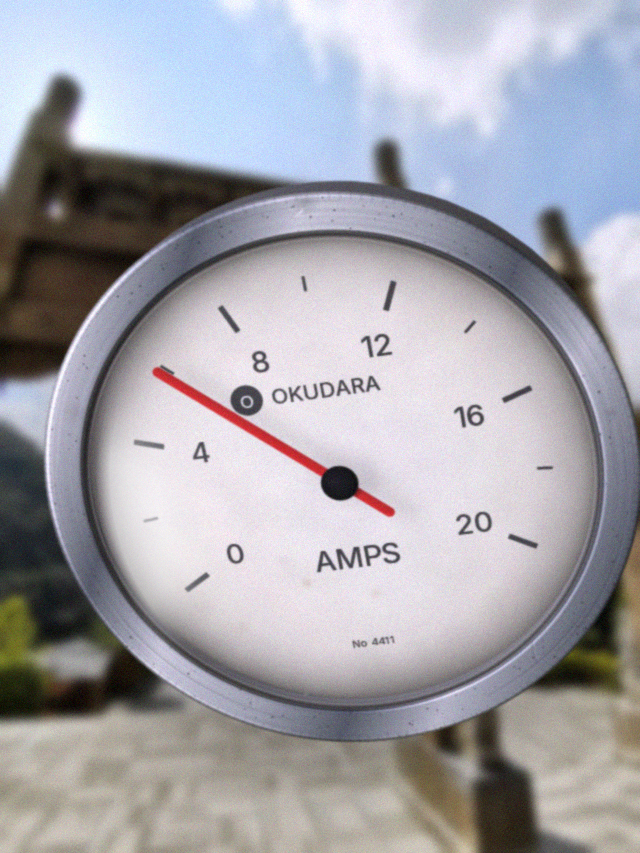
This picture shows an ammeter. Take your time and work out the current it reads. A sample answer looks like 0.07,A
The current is 6,A
